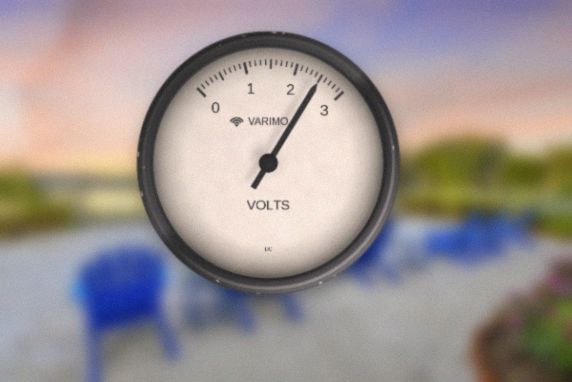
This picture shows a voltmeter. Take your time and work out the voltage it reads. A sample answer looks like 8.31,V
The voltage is 2.5,V
